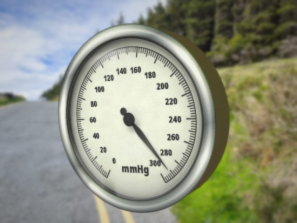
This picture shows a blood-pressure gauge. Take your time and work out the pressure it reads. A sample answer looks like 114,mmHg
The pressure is 290,mmHg
